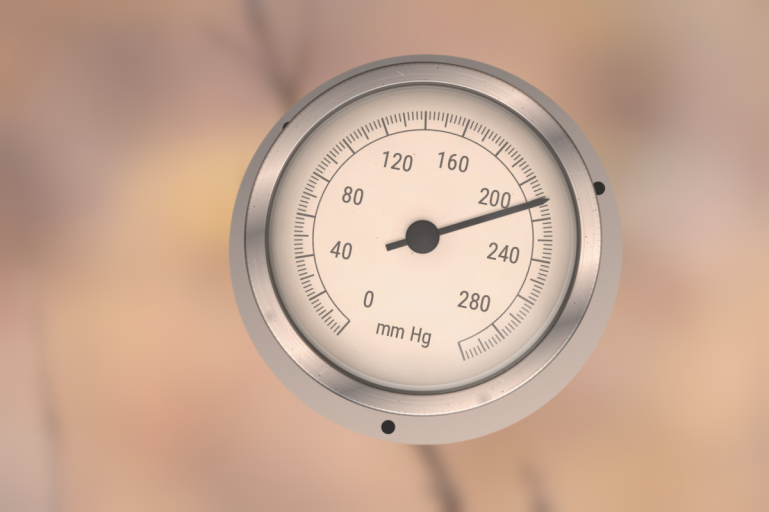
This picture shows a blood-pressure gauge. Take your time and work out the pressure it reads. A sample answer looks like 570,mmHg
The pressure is 212,mmHg
